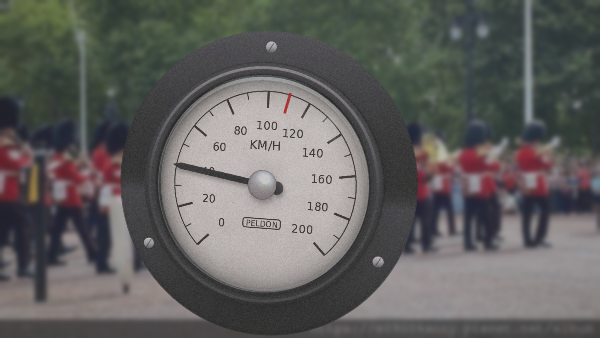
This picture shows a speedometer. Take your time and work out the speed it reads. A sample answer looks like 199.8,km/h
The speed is 40,km/h
